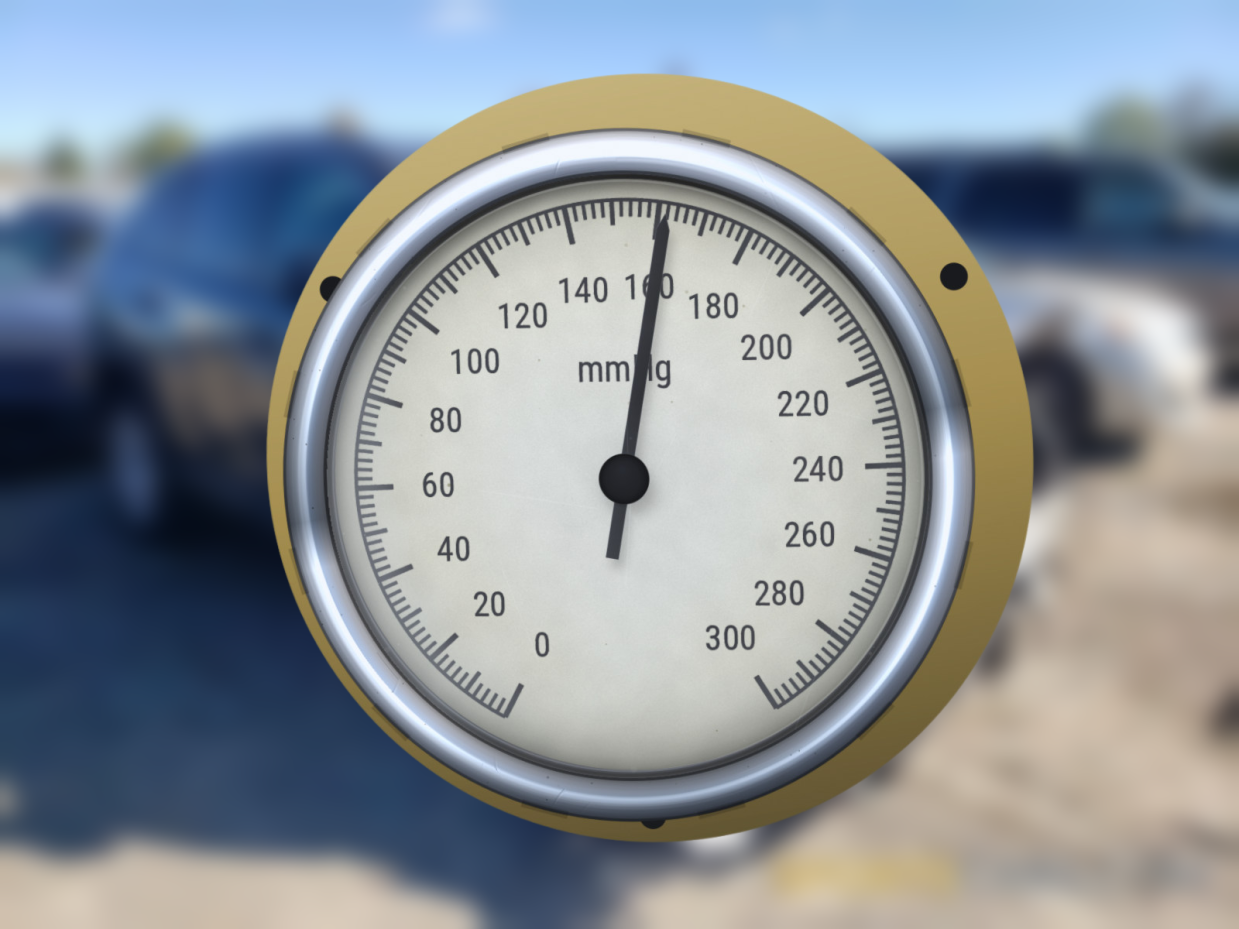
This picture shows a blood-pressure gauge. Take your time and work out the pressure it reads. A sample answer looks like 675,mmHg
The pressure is 162,mmHg
